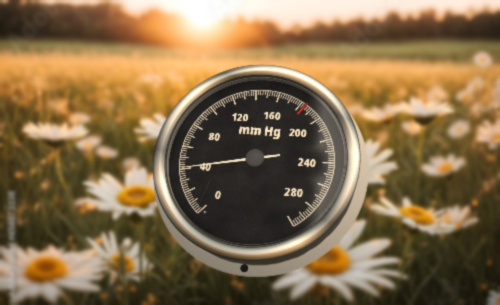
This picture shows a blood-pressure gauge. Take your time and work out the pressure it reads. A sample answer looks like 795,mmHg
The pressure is 40,mmHg
